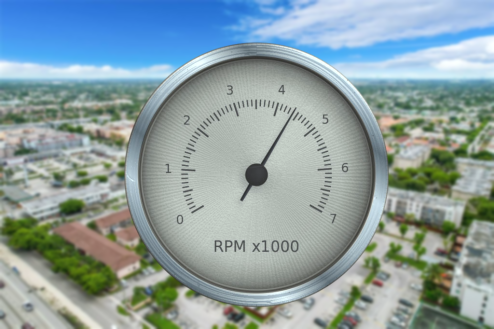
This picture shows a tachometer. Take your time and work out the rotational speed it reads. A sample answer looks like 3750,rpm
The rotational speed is 4400,rpm
